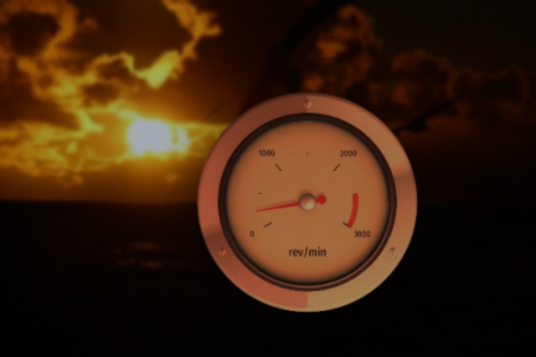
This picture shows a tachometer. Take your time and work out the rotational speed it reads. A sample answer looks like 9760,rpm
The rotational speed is 250,rpm
